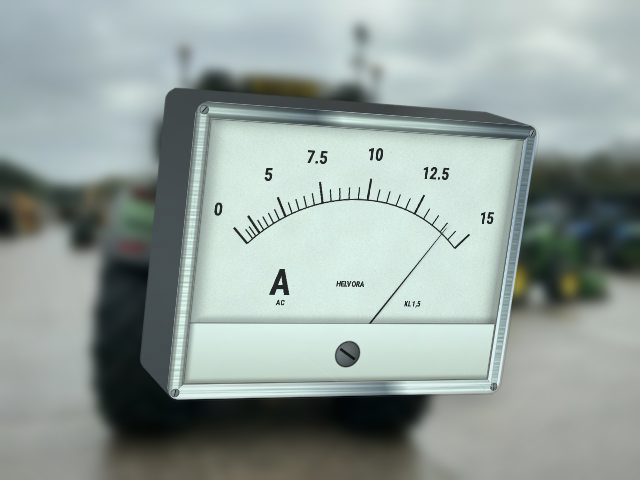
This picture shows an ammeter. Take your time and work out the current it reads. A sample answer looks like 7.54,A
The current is 14,A
